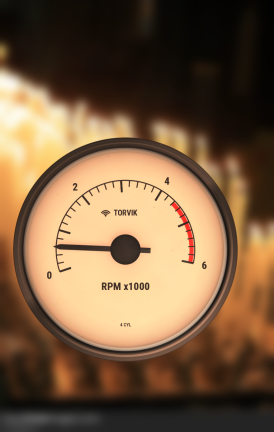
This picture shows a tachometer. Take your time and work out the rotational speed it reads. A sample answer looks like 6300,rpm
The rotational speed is 600,rpm
